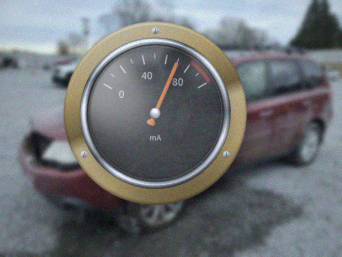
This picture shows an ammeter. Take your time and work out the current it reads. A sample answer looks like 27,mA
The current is 70,mA
